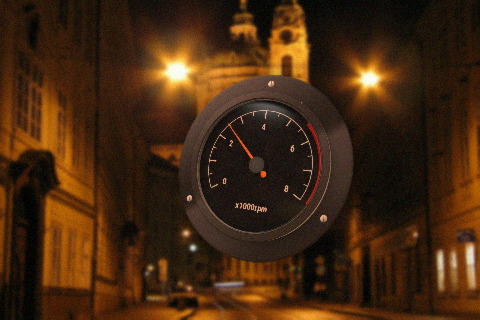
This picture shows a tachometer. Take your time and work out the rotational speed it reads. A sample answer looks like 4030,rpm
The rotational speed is 2500,rpm
